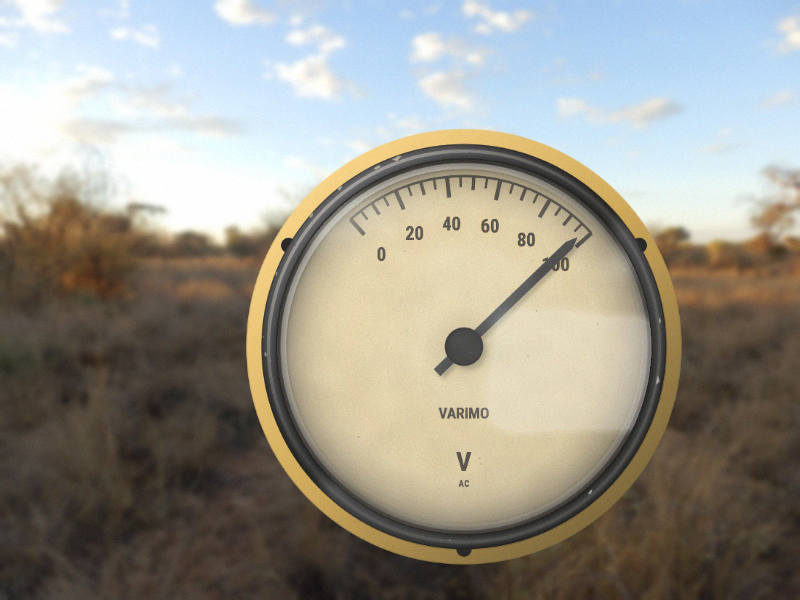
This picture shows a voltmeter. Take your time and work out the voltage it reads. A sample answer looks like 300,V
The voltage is 97.5,V
